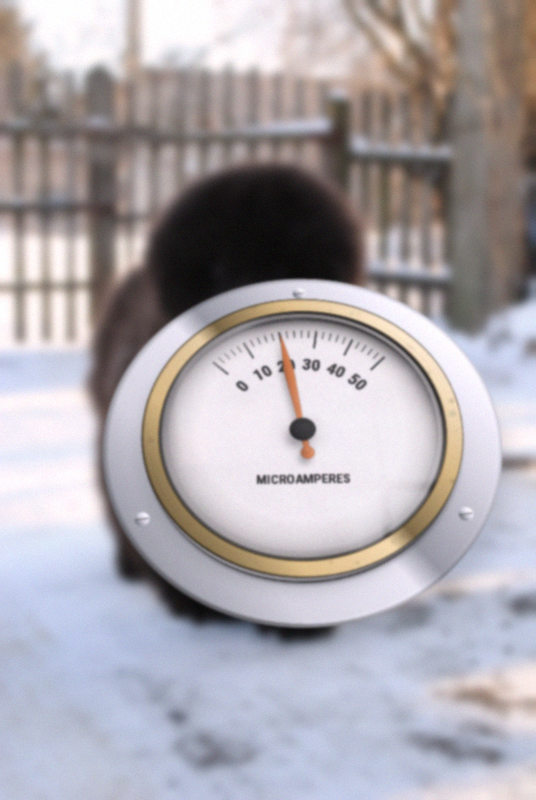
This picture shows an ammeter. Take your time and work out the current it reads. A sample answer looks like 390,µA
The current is 20,µA
